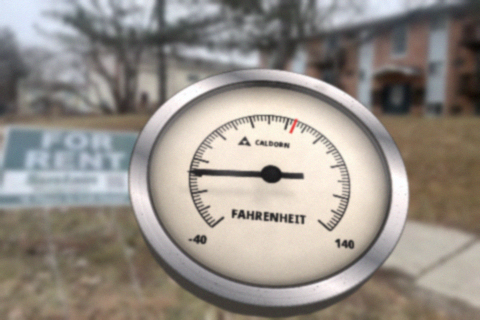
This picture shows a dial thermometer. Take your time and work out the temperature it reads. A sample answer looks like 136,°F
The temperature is -10,°F
